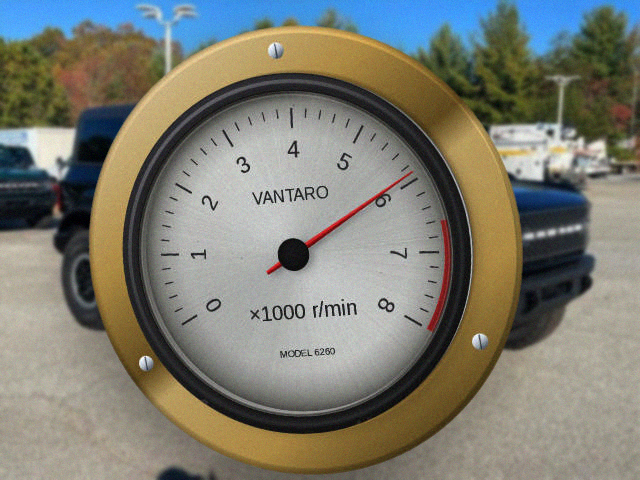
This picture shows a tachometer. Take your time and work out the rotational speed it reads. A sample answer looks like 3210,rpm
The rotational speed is 5900,rpm
